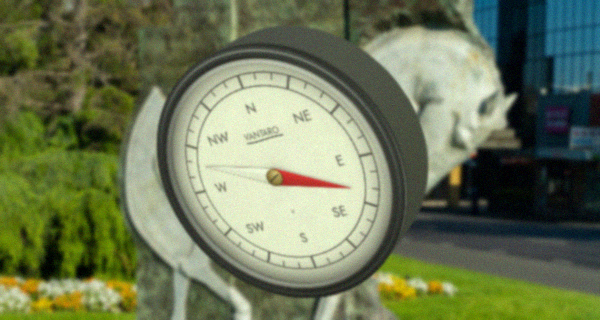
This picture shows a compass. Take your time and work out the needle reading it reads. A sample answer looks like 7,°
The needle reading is 110,°
